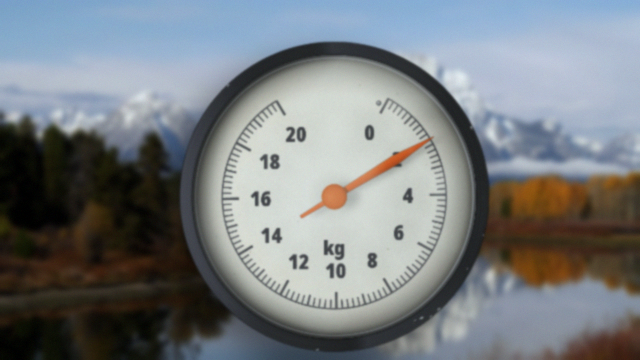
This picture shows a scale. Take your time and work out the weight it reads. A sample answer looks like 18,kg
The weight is 2,kg
